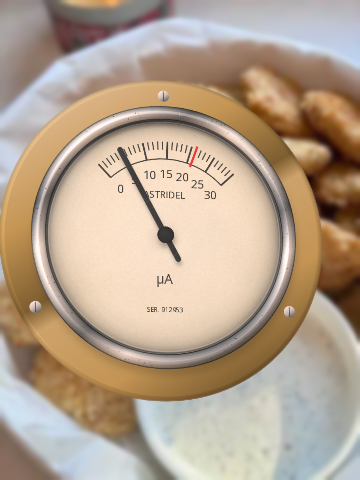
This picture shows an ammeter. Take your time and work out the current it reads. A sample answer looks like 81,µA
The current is 5,µA
